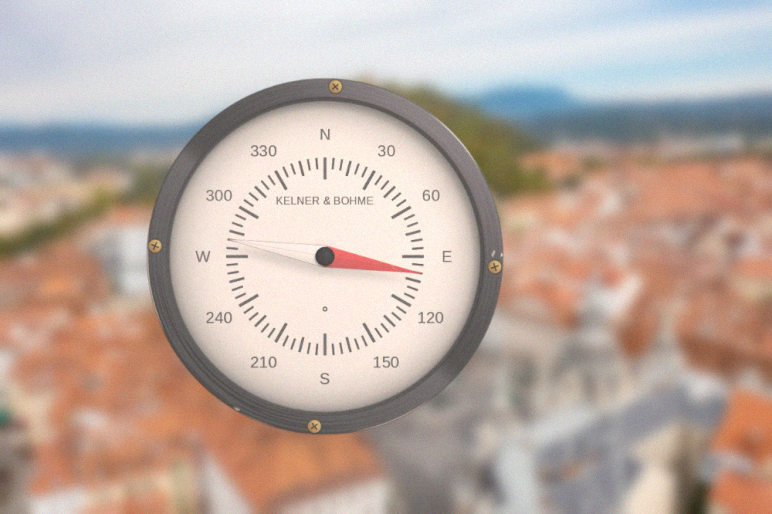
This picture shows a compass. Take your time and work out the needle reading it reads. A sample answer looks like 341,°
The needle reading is 100,°
